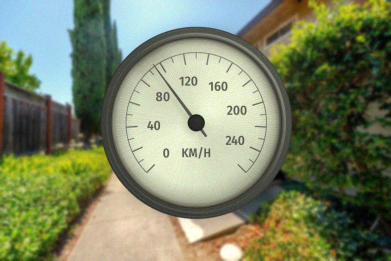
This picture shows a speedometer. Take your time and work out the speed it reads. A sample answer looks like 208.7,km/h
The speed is 95,km/h
